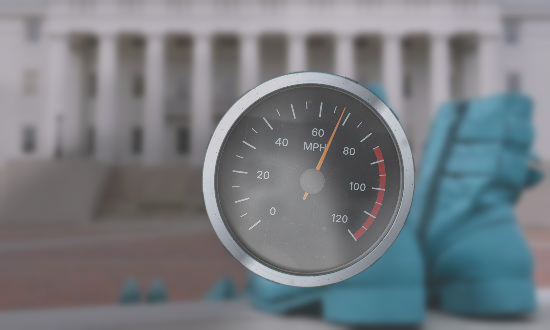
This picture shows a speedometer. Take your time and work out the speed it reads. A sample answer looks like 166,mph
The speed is 67.5,mph
